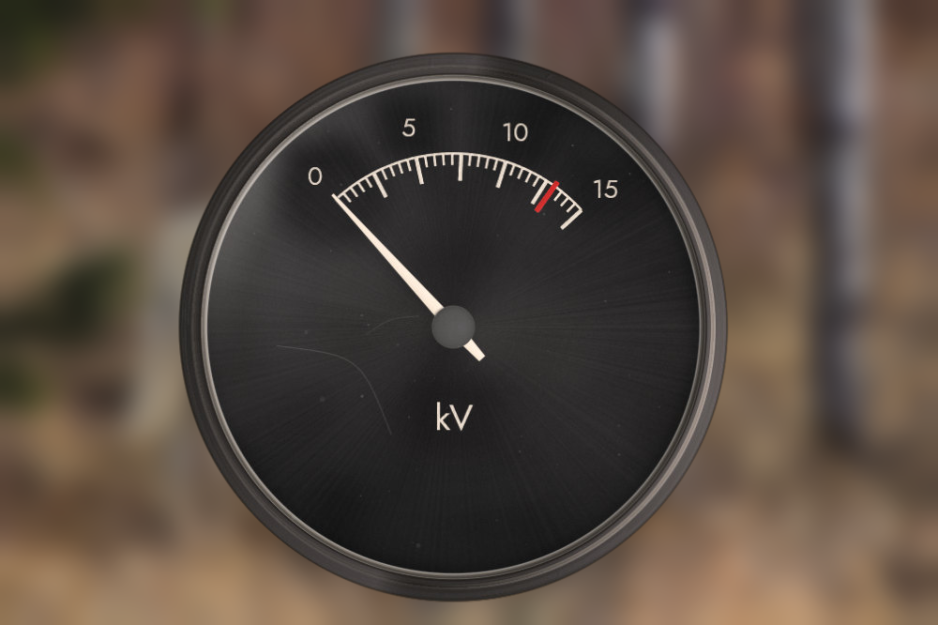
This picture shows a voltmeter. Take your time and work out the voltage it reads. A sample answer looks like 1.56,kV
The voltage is 0,kV
